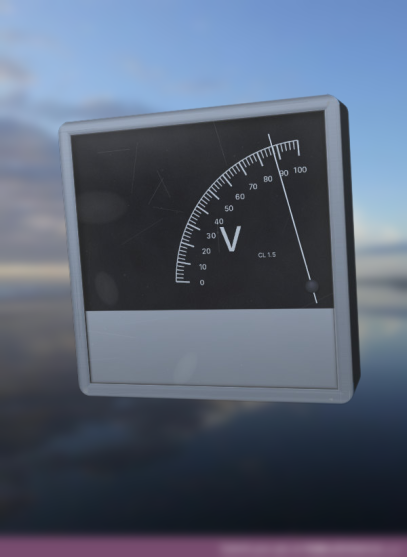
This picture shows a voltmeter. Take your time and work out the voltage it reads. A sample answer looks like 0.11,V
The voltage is 88,V
